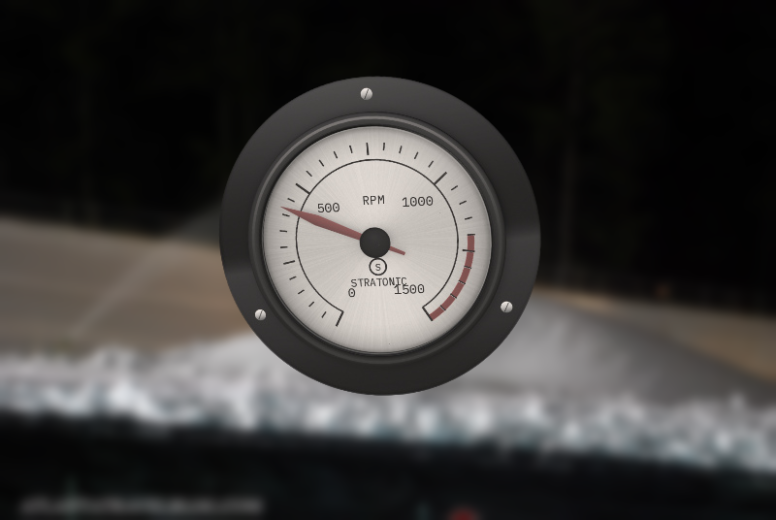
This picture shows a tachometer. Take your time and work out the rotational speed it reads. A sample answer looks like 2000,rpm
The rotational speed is 425,rpm
